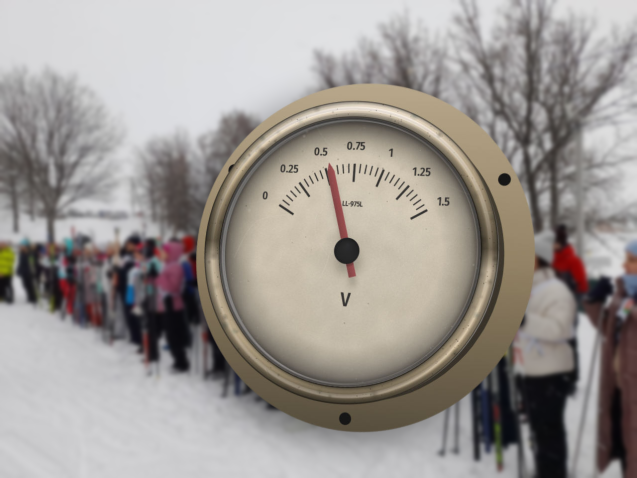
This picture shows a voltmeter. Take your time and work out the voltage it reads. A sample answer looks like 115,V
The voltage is 0.55,V
